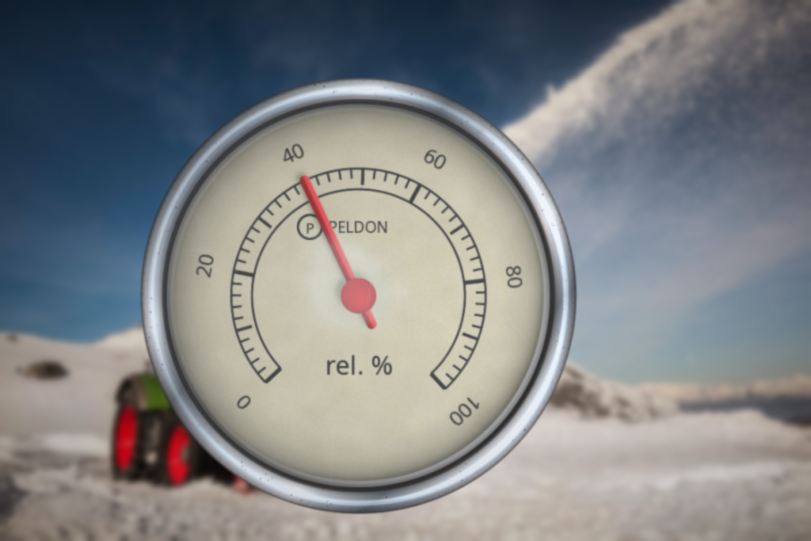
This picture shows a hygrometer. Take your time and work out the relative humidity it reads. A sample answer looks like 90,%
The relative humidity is 40,%
